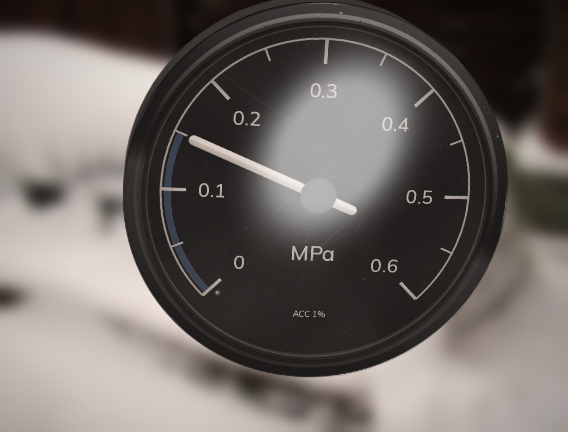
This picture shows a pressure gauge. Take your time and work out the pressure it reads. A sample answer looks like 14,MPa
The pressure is 0.15,MPa
